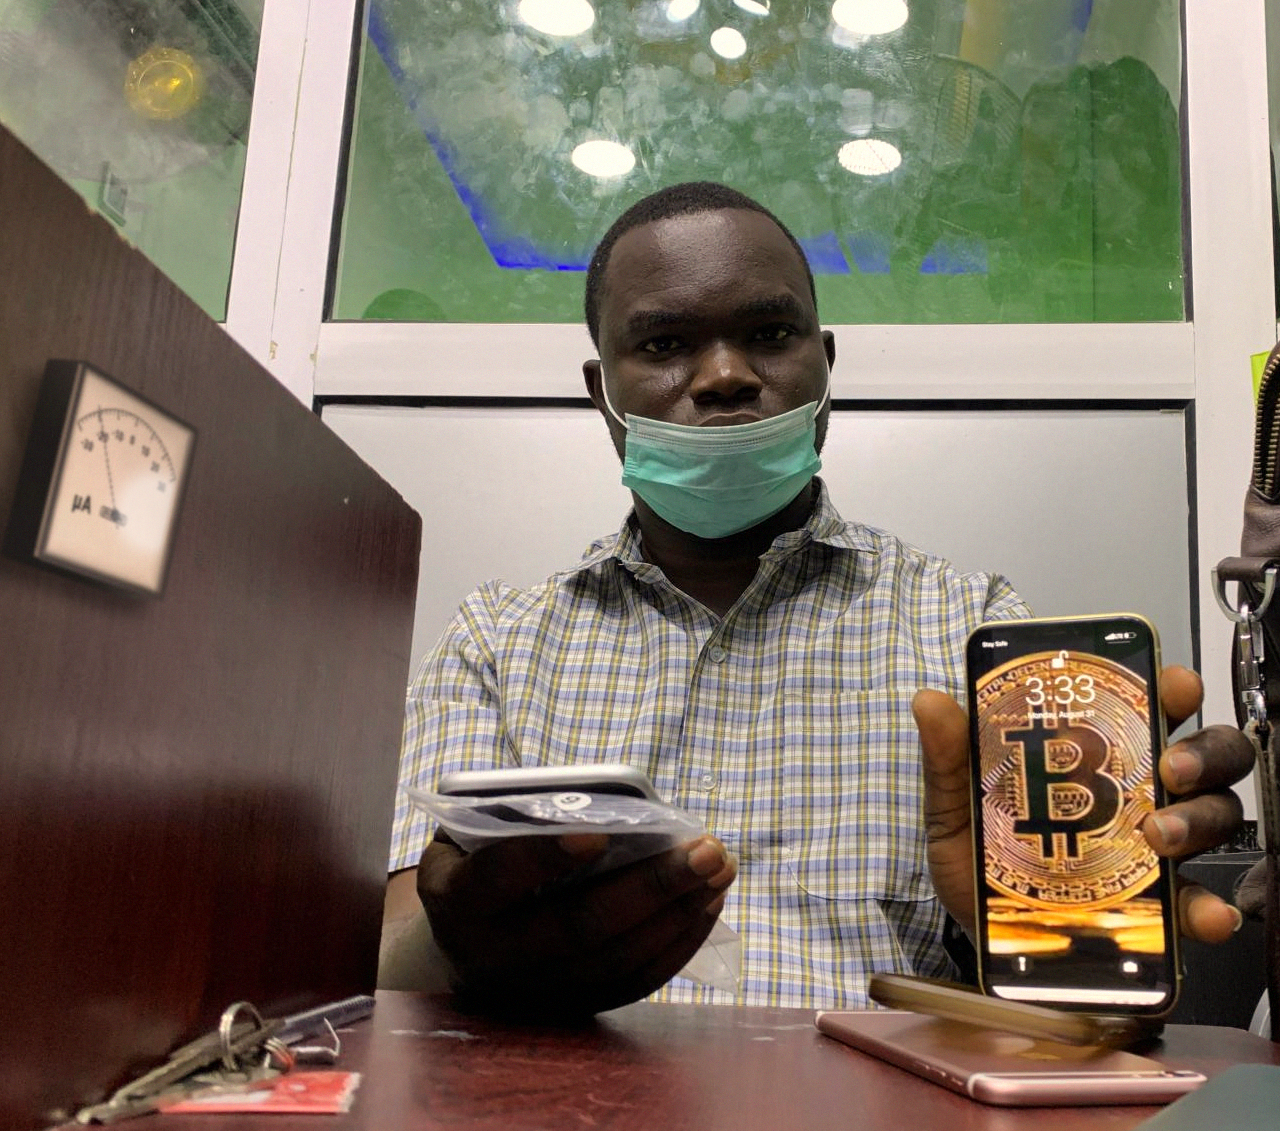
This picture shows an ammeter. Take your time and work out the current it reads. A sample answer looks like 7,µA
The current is -20,µA
